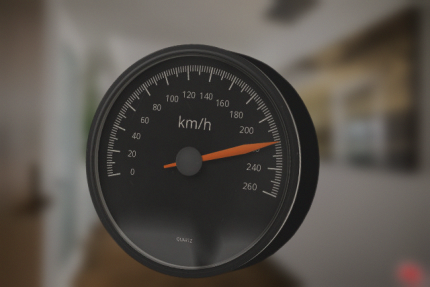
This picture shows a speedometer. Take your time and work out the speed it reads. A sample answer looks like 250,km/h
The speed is 220,km/h
